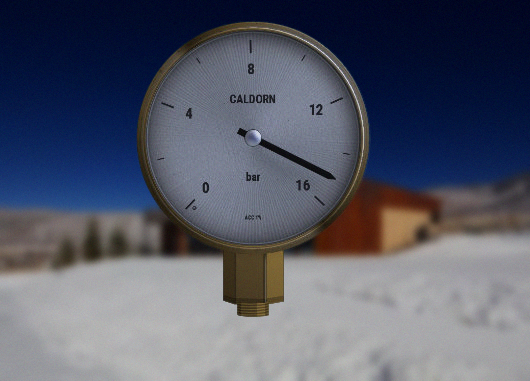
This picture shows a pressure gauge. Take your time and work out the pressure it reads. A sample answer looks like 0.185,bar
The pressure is 15,bar
